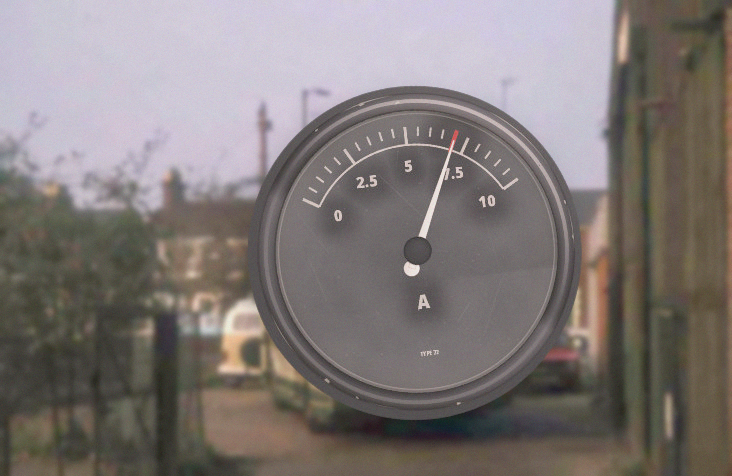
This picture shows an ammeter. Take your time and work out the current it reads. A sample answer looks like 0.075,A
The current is 7,A
